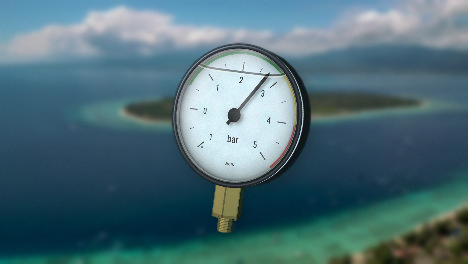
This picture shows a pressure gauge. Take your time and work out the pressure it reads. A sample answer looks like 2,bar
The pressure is 2.75,bar
